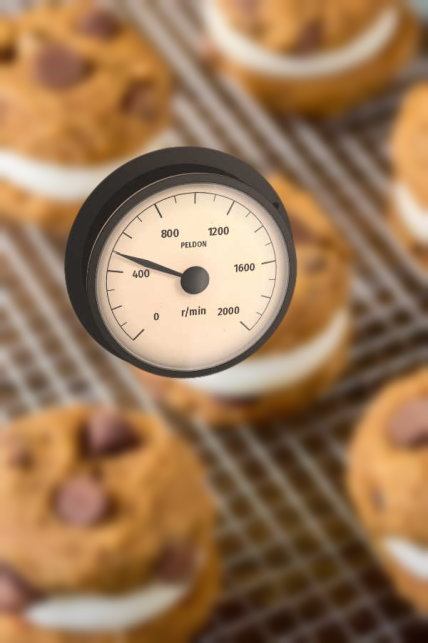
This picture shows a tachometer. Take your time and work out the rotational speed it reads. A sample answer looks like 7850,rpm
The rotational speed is 500,rpm
